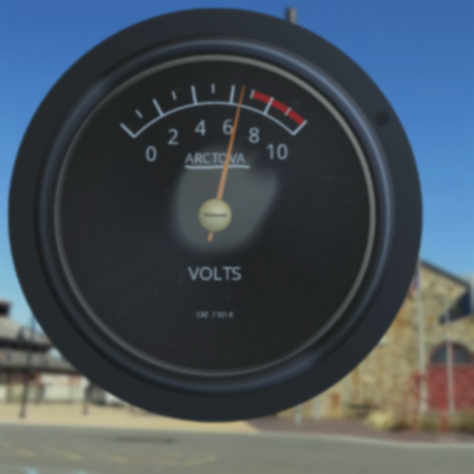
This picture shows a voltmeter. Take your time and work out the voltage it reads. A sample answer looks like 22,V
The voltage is 6.5,V
